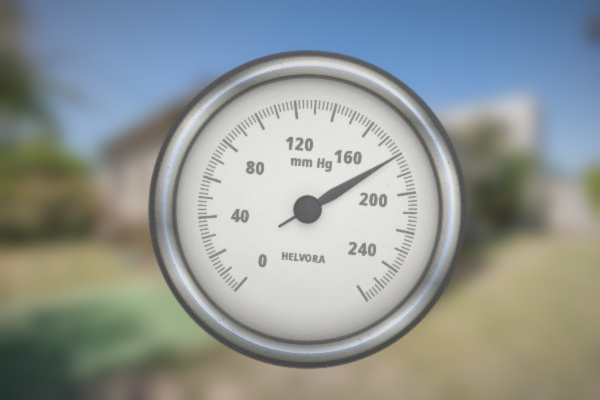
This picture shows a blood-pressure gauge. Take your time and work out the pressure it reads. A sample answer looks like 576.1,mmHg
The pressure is 180,mmHg
